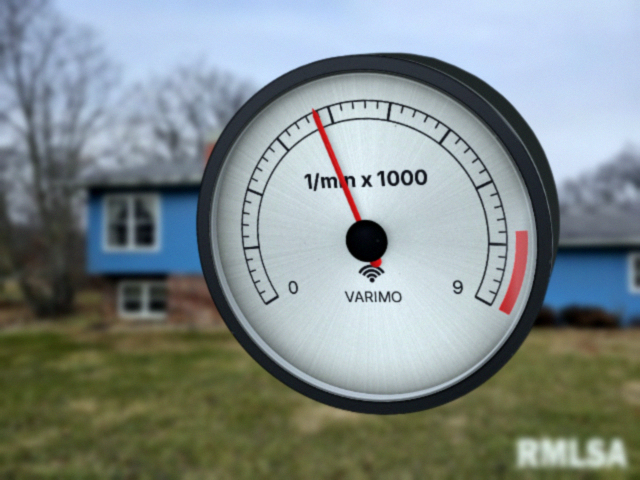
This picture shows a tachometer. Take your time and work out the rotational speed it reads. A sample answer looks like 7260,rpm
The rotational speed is 3800,rpm
